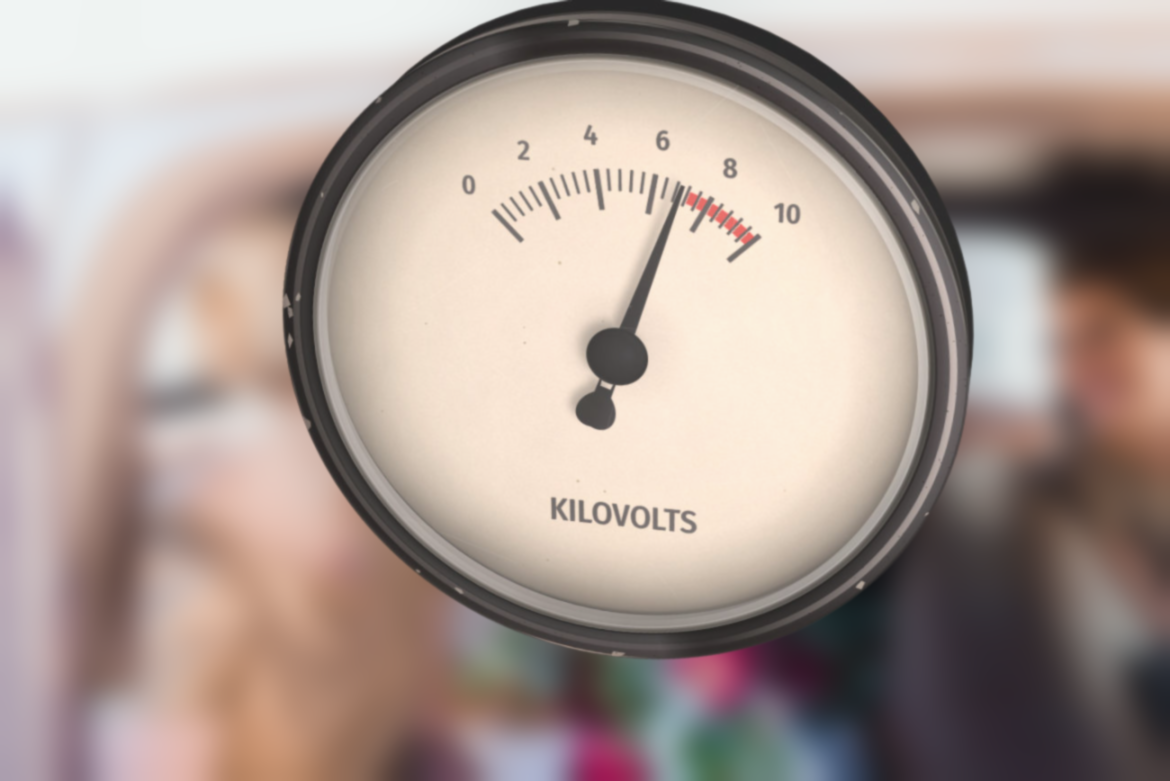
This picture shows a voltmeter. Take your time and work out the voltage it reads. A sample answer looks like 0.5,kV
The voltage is 7,kV
